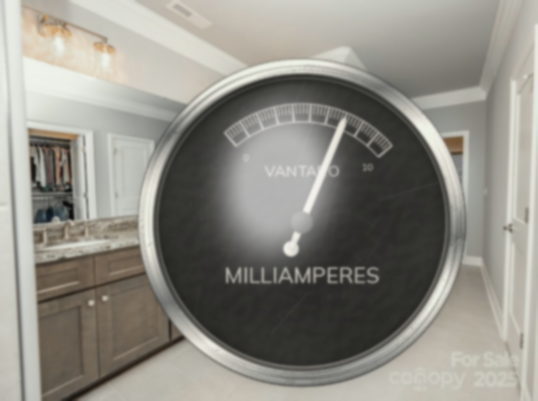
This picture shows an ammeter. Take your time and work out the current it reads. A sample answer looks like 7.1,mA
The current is 7,mA
